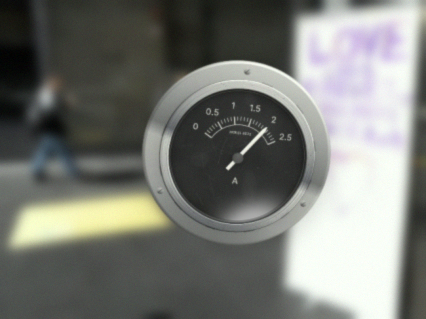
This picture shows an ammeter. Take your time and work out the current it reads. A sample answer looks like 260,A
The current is 2,A
